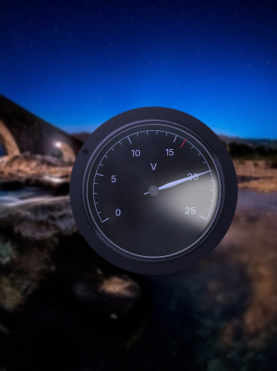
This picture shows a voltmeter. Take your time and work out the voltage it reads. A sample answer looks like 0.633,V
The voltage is 20,V
